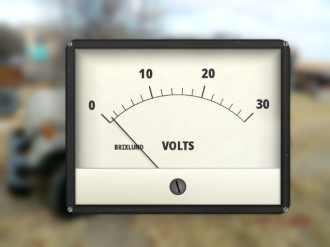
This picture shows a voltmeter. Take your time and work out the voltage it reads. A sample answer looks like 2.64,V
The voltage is 1,V
